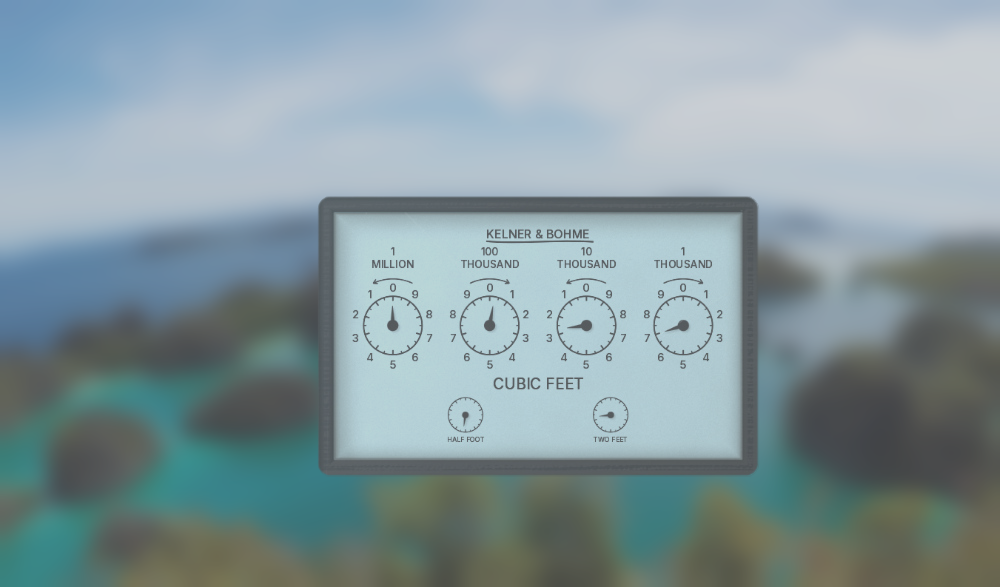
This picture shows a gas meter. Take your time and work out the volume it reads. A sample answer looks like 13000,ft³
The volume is 2700,ft³
